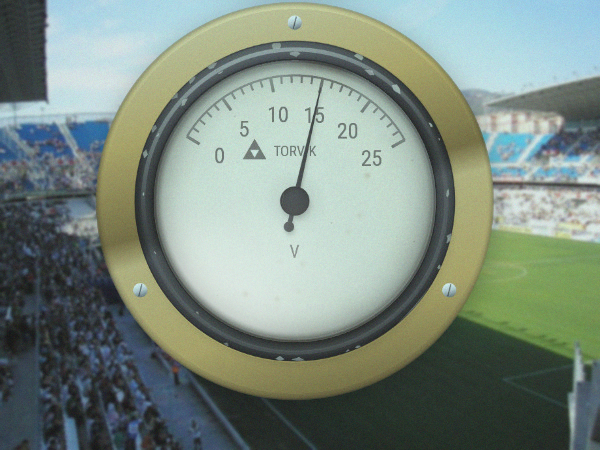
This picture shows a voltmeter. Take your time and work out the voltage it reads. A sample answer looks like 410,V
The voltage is 15,V
